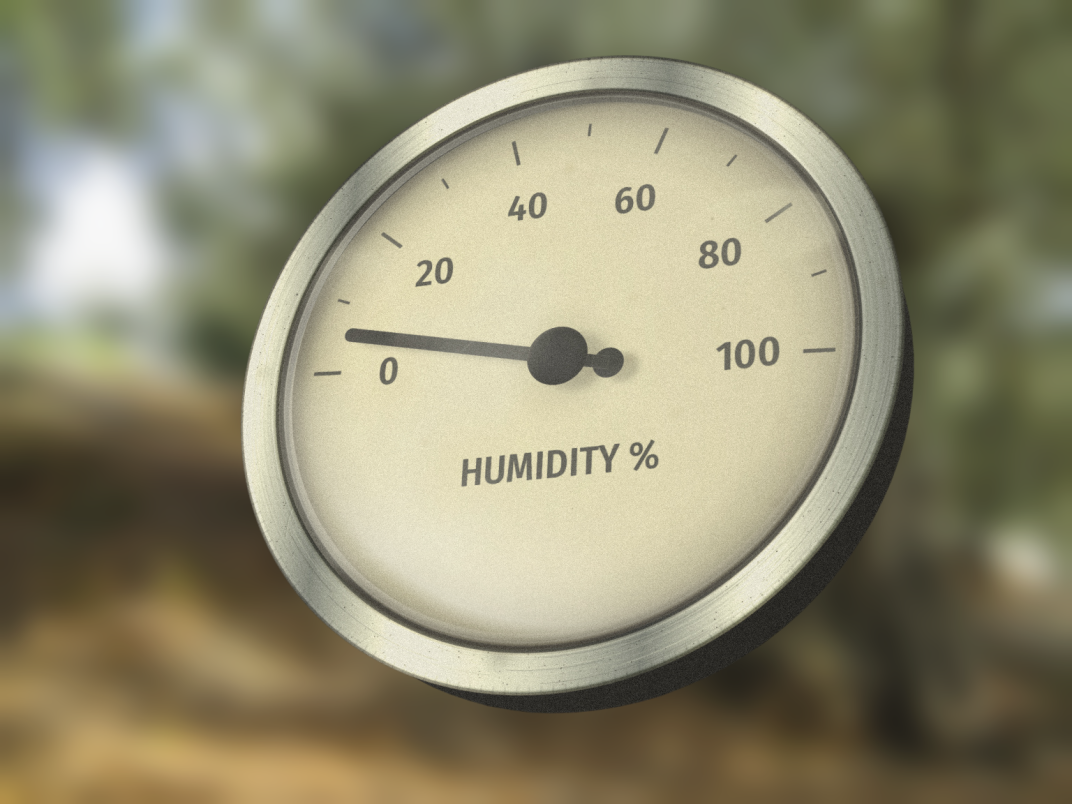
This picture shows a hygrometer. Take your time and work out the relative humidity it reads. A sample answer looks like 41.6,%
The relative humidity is 5,%
